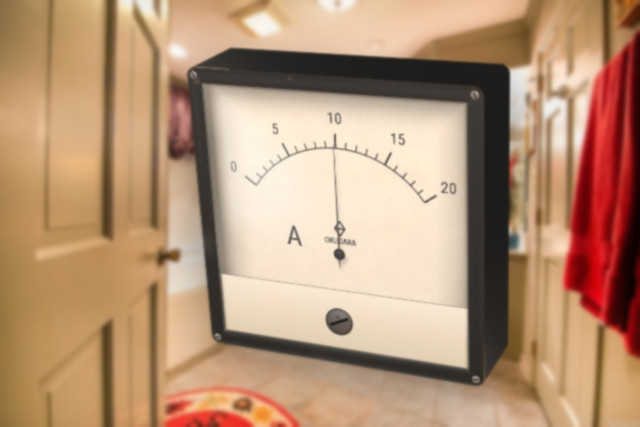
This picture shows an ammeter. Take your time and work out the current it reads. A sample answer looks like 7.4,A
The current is 10,A
